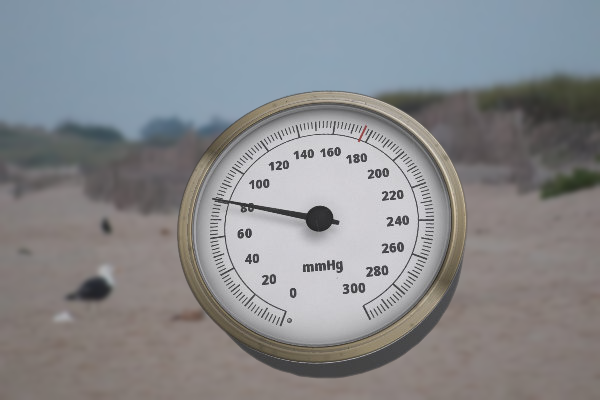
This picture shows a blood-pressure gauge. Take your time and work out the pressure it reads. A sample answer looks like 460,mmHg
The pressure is 80,mmHg
